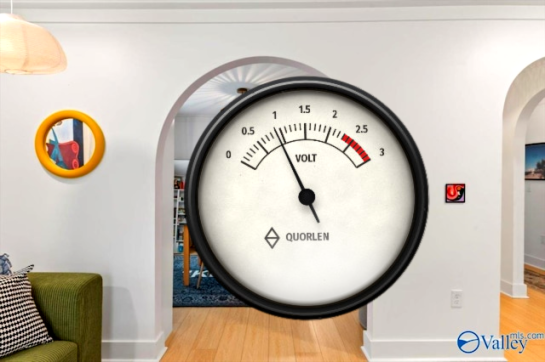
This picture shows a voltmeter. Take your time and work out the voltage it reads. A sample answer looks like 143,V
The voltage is 0.9,V
